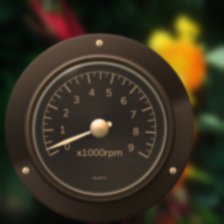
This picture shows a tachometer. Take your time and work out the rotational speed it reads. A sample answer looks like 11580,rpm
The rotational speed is 250,rpm
